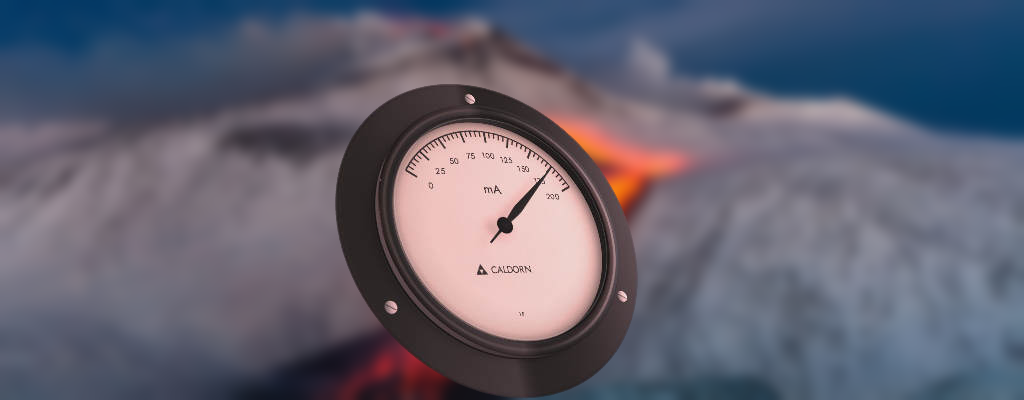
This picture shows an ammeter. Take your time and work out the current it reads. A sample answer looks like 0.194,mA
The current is 175,mA
